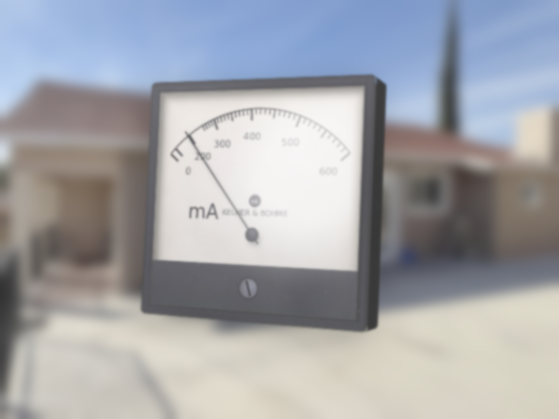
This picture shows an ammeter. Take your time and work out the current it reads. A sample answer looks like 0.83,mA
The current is 200,mA
